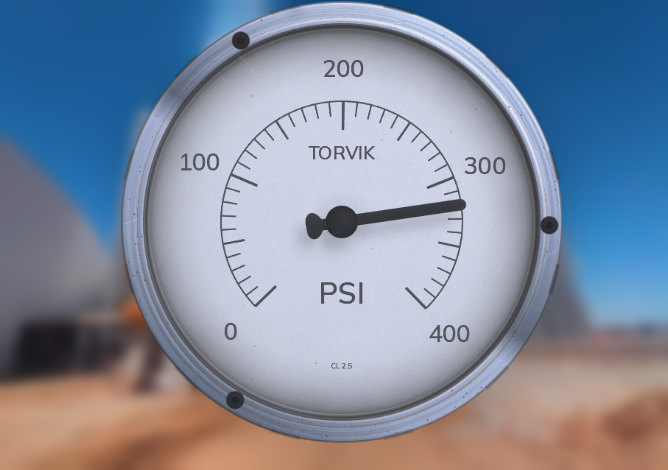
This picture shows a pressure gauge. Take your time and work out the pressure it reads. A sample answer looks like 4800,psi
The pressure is 320,psi
